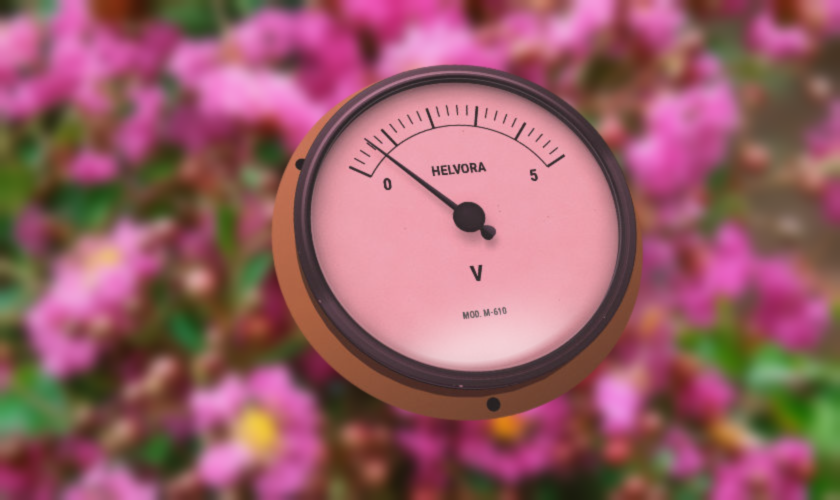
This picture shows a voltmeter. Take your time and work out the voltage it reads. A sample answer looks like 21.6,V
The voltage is 0.6,V
